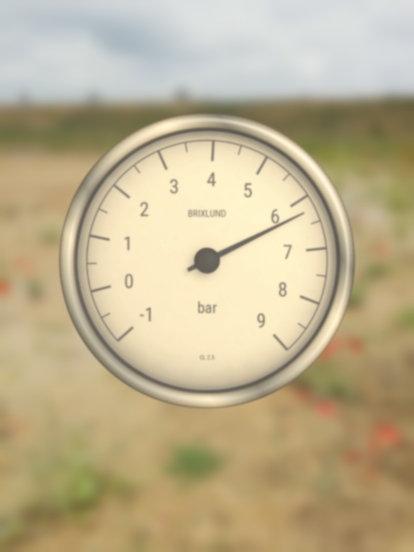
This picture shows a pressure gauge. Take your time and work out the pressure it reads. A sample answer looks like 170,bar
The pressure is 6.25,bar
